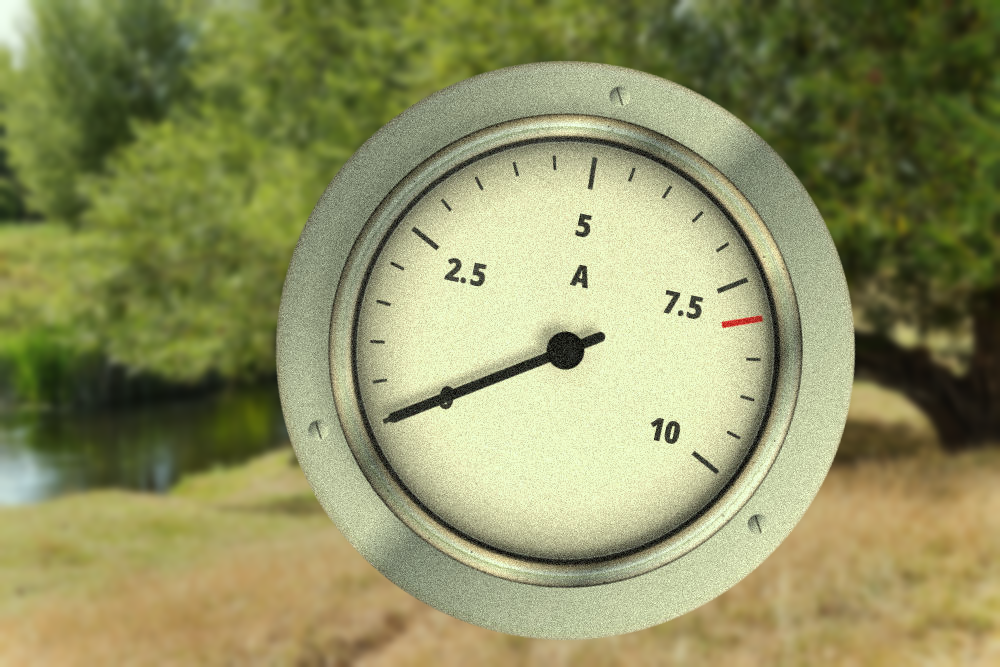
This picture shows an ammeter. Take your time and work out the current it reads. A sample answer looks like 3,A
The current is 0,A
